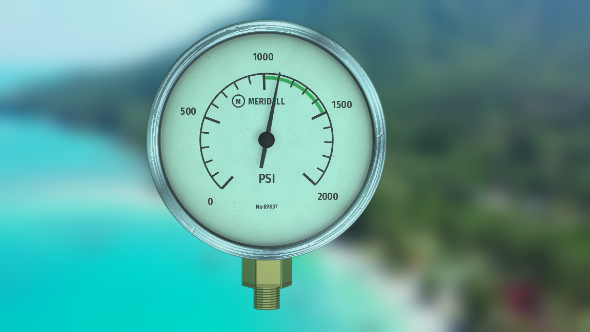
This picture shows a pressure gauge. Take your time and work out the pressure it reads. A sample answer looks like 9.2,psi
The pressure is 1100,psi
